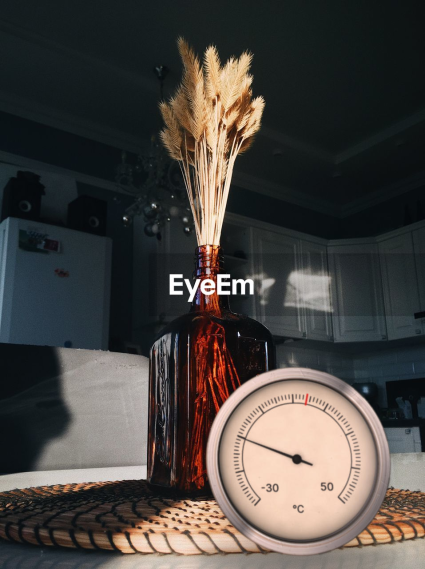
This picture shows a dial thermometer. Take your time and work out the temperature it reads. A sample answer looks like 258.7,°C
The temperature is -10,°C
